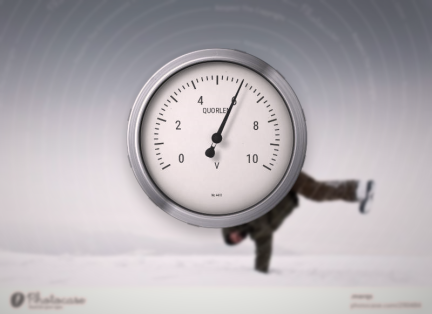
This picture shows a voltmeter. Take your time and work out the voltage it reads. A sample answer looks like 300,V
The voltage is 6,V
